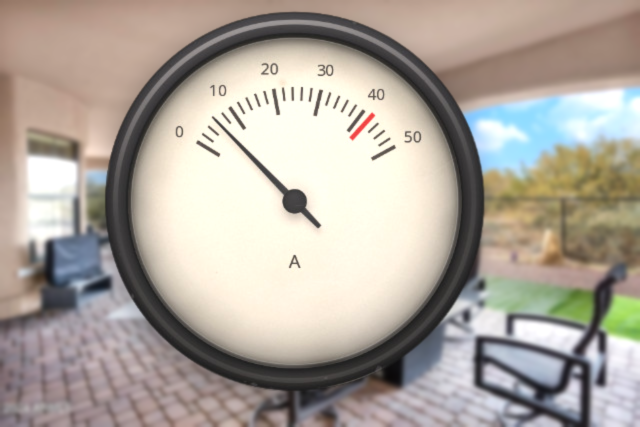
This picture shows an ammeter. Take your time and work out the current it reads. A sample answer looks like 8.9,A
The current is 6,A
